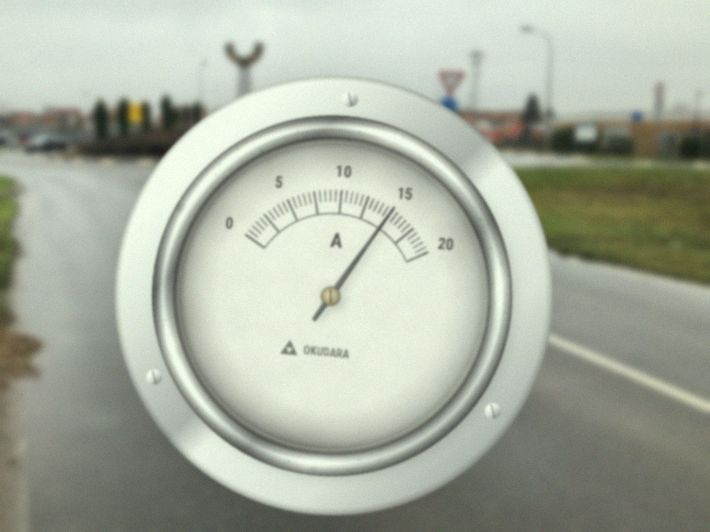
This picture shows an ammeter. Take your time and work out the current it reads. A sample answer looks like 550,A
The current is 15,A
